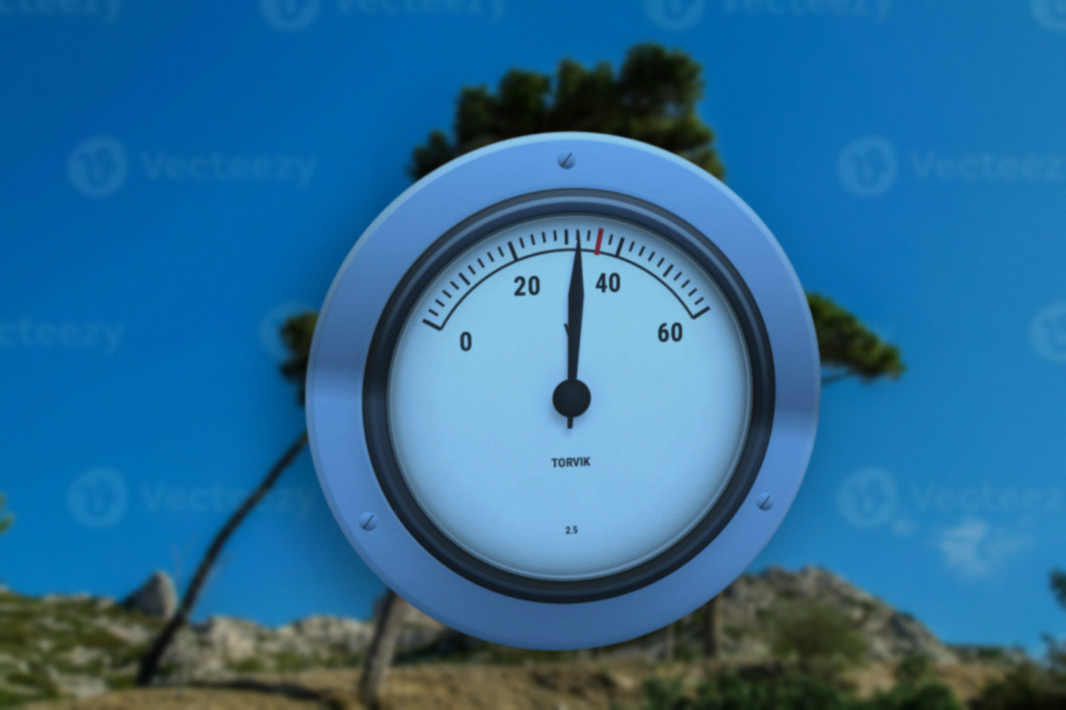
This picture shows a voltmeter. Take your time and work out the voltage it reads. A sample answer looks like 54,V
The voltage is 32,V
